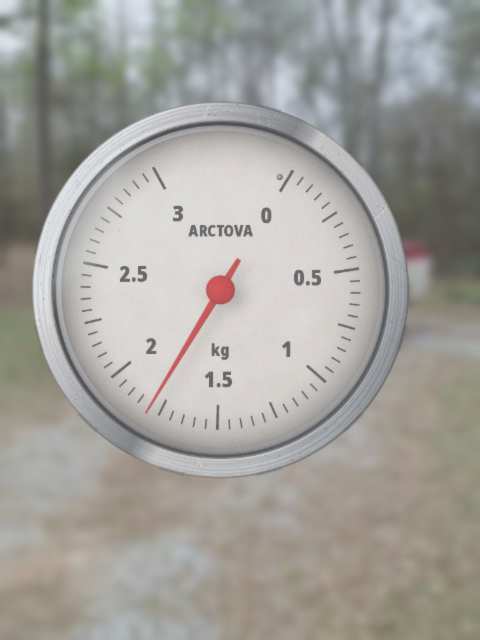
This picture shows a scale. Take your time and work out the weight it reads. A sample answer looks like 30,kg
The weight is 1.8,kg
